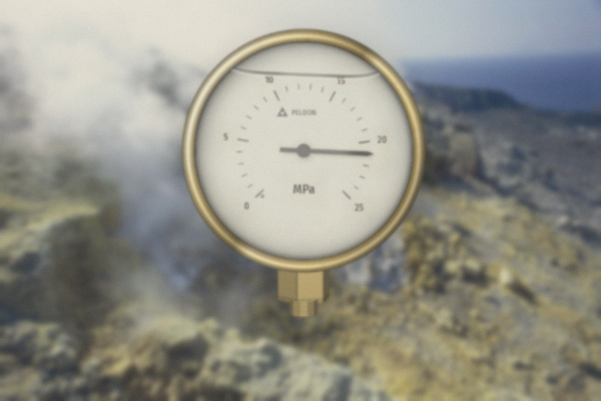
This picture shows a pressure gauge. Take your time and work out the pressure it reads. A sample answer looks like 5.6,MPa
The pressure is 21,MPa
